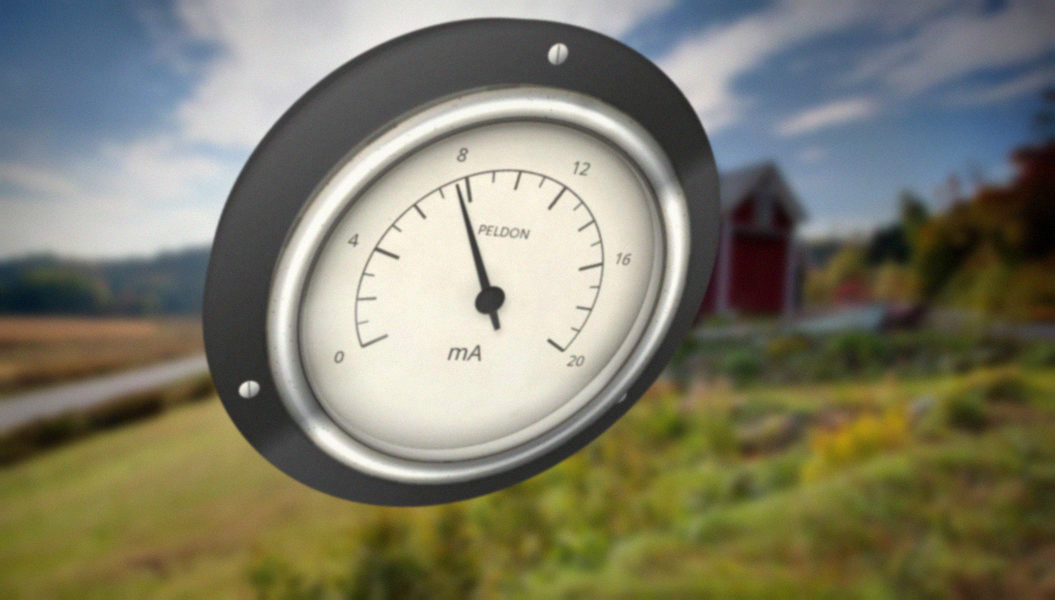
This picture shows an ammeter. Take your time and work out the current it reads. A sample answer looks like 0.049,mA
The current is 7.5,mA
